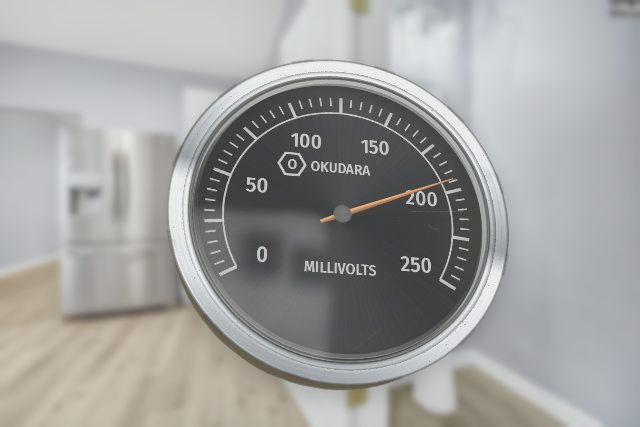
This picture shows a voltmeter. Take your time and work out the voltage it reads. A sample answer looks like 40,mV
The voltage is 195,mV
